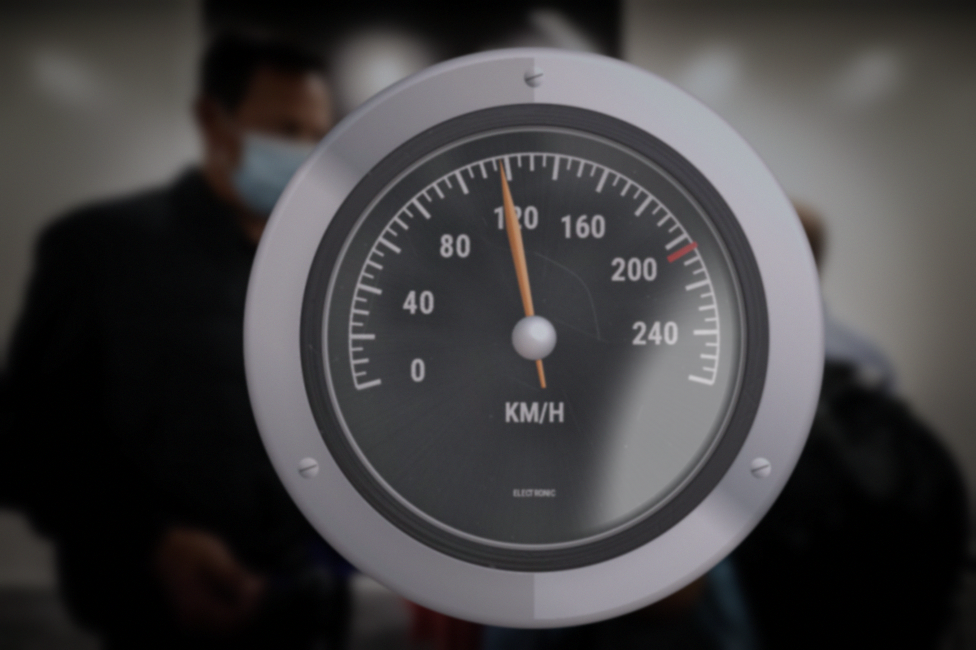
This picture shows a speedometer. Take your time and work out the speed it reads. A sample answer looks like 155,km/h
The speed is 117.5,km/h
